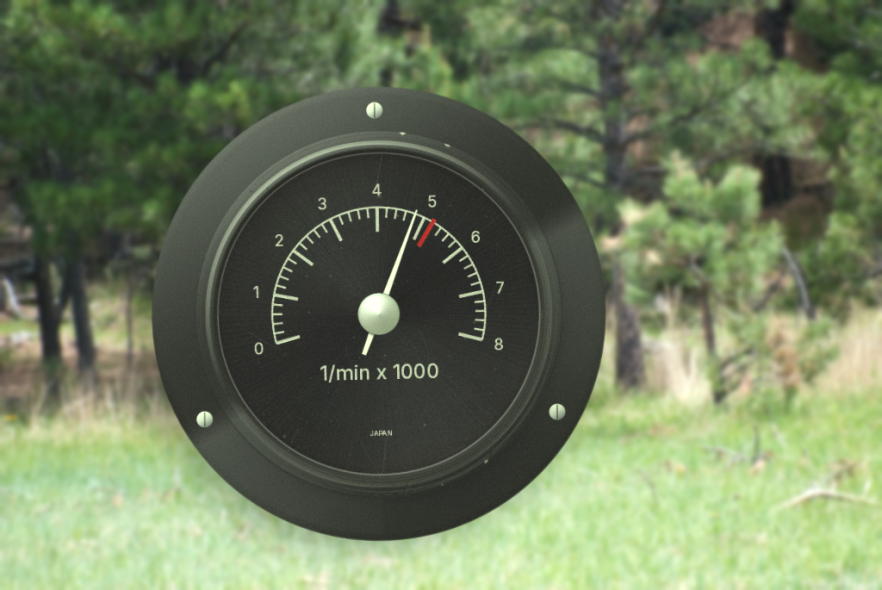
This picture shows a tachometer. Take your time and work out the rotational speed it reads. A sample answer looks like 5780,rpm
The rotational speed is 4800,rpm
